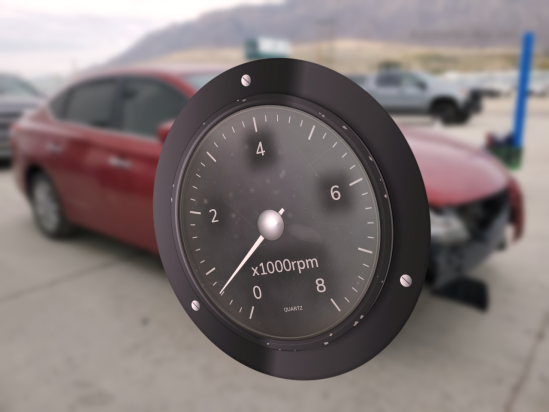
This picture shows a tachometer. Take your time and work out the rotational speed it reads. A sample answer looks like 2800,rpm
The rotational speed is 600,rpm
